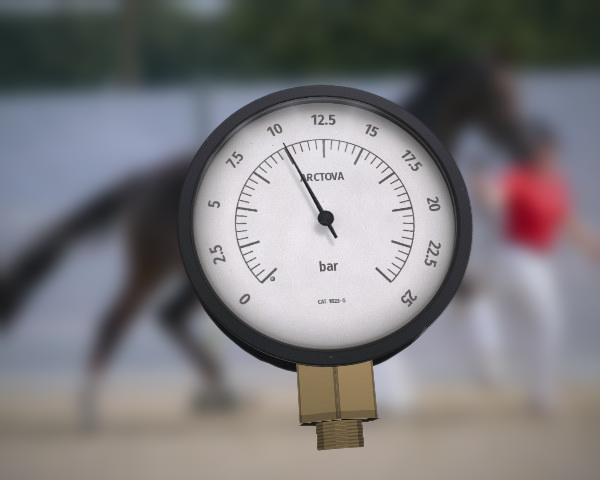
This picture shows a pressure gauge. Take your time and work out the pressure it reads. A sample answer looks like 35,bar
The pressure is 10,bar
